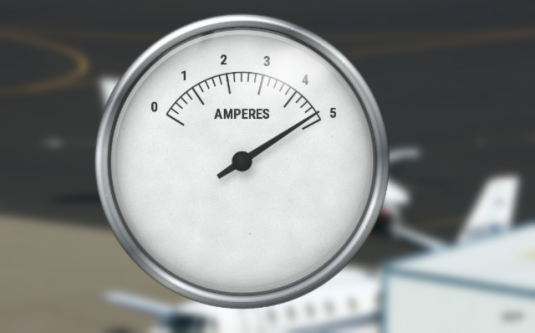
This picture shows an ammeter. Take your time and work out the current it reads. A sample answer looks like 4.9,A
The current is 4.8,A
